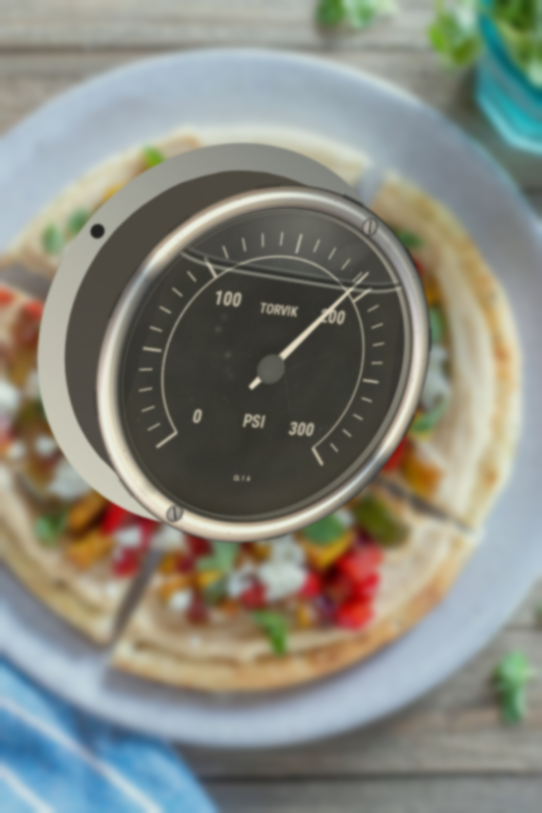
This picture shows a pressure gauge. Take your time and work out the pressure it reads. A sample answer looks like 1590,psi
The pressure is 190,psi
